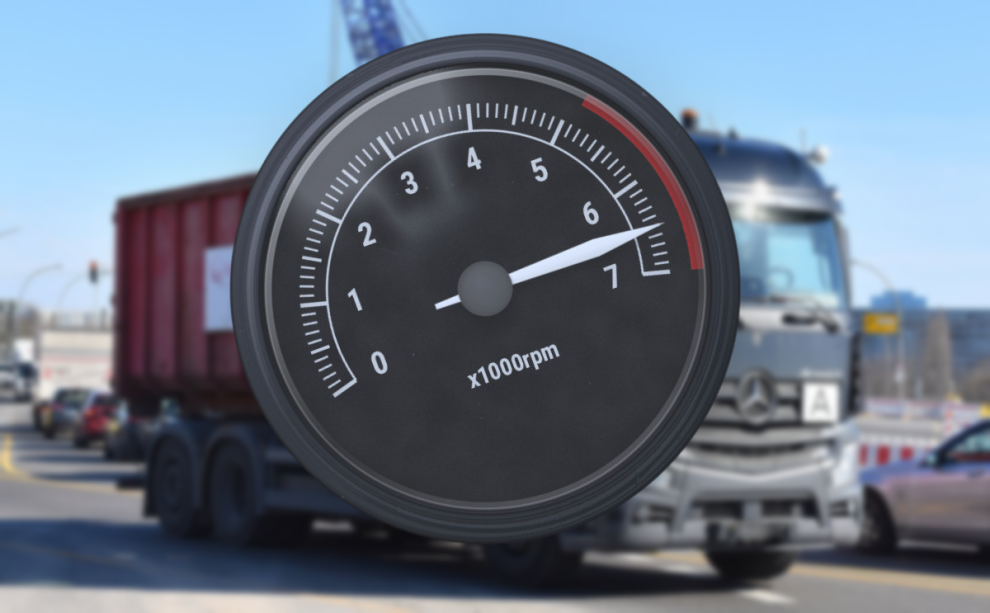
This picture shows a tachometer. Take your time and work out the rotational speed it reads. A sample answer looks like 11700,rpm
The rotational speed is 6500,rpm
